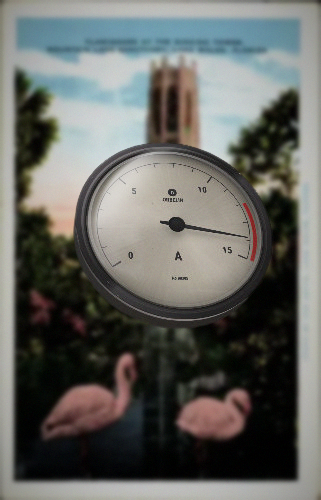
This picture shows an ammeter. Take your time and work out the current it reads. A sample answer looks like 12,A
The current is 14,A
